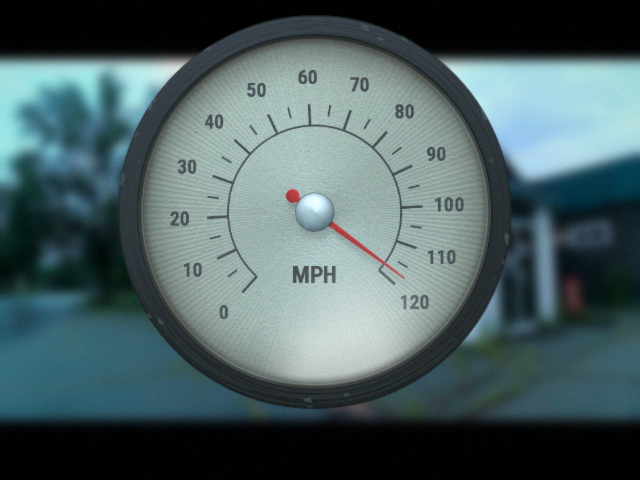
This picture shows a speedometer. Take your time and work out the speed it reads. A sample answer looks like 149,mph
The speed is 117.5,mph
